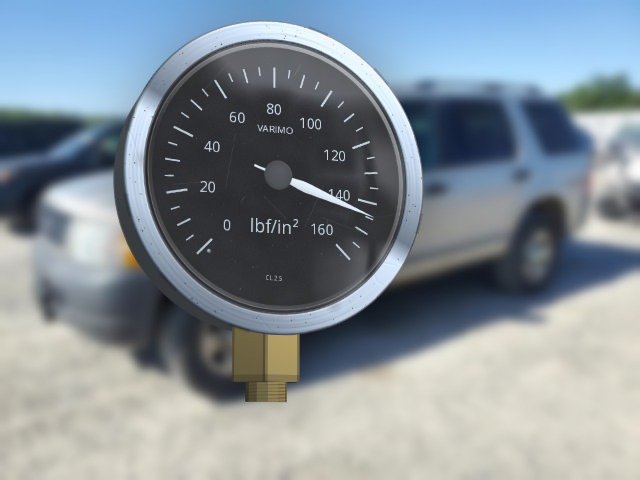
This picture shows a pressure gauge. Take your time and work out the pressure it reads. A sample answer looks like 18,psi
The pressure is 145,psi
